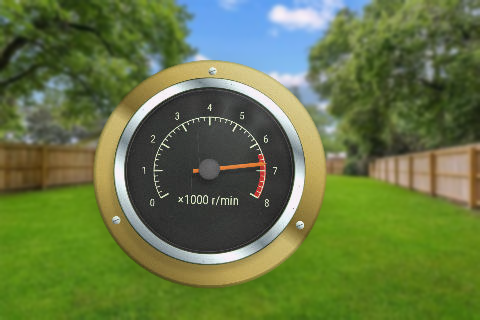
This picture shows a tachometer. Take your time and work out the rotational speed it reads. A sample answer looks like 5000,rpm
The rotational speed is 6800,rpm
